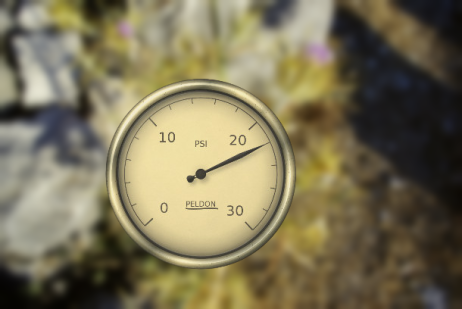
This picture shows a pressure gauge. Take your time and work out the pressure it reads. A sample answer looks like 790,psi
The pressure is 22,psi
